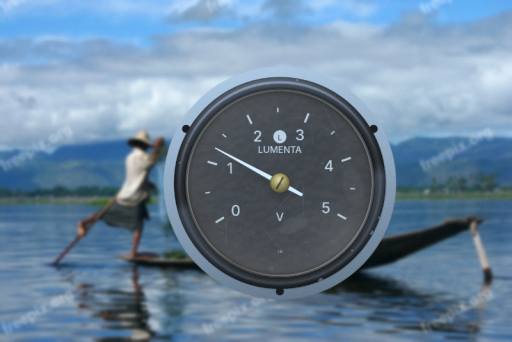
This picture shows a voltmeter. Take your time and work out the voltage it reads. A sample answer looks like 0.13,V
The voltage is 1.25,V
